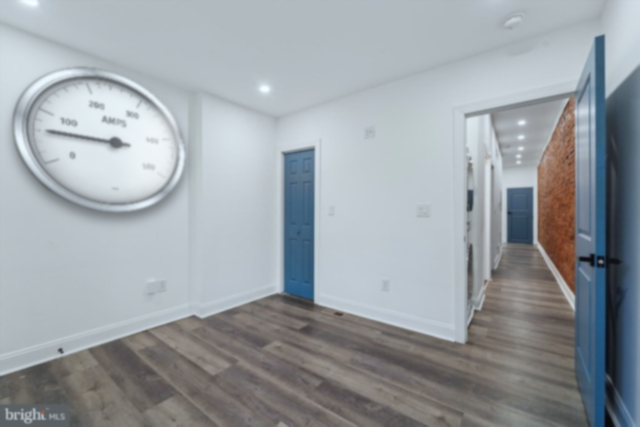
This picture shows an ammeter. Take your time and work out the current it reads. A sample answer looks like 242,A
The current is 60,A
